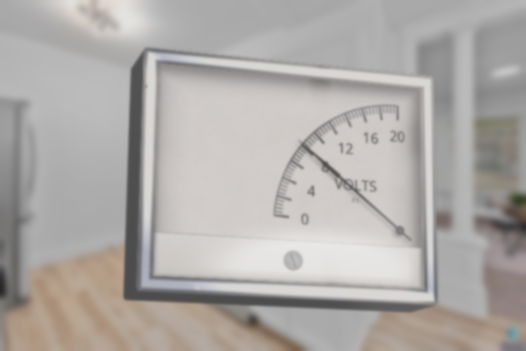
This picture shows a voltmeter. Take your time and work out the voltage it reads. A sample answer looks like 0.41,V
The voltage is 8,V
